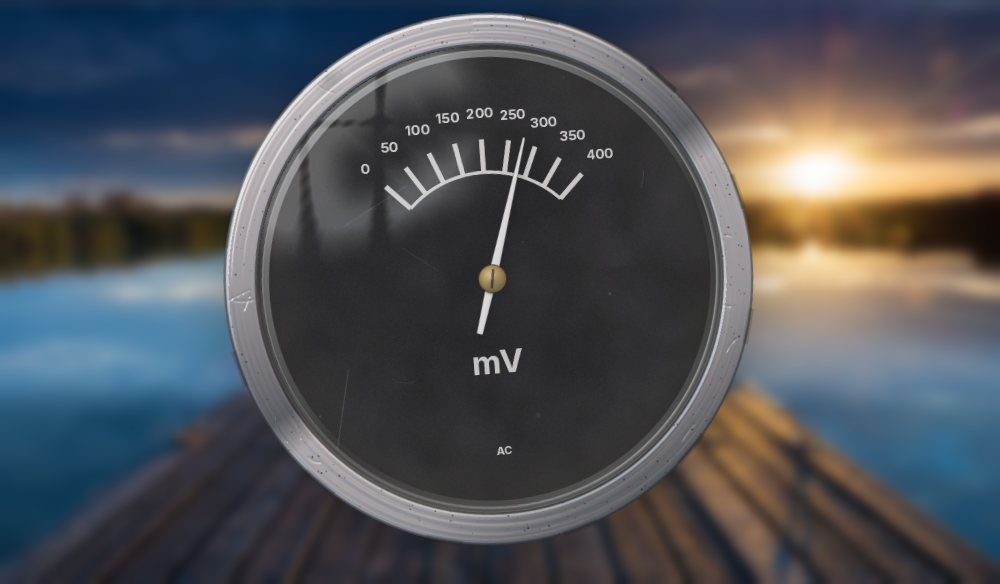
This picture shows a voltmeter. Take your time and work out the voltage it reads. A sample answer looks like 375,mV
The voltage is 275,mV
